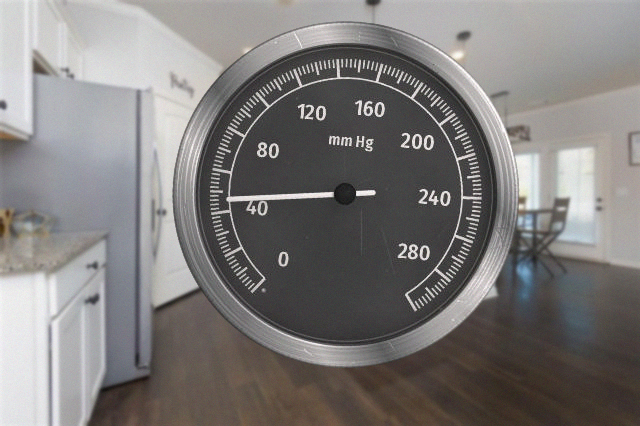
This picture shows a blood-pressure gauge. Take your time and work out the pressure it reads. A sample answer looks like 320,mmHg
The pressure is 46,mmHg
